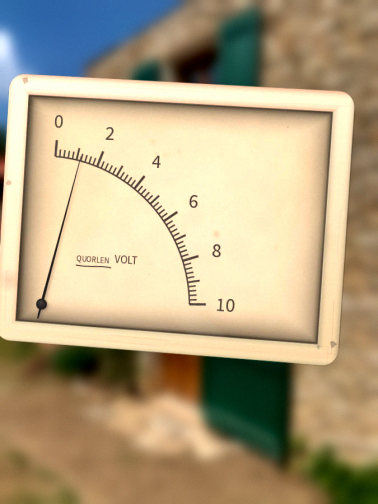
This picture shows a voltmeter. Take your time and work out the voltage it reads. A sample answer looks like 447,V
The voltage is 1.2,V
